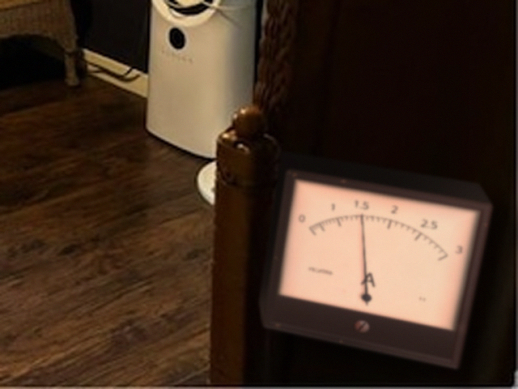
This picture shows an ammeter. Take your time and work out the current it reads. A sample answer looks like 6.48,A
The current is 1.5,A
